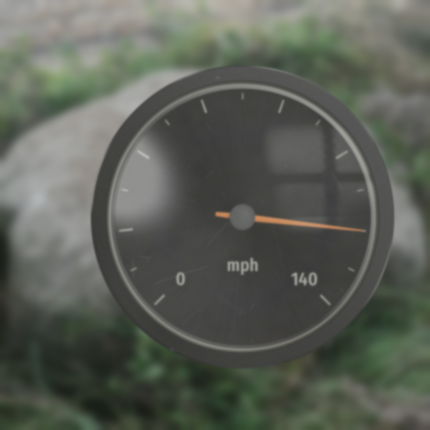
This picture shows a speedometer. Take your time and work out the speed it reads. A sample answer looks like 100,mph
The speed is 120,mph
